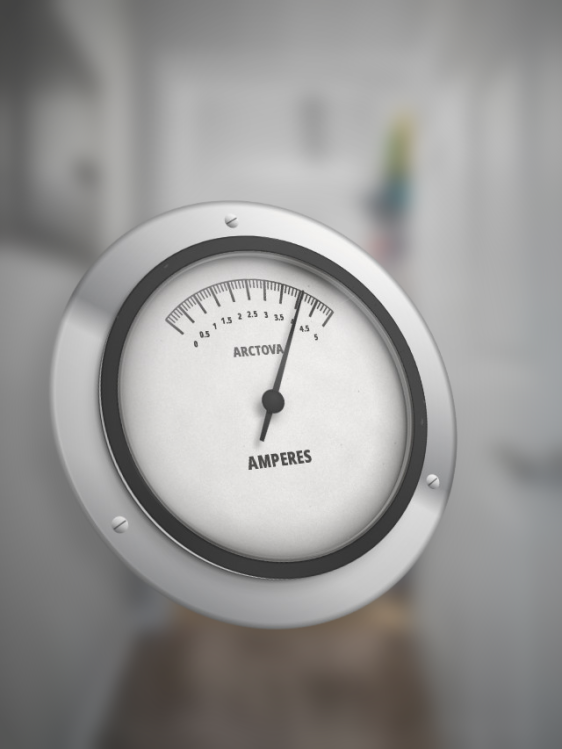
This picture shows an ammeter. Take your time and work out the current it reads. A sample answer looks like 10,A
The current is 4,A
